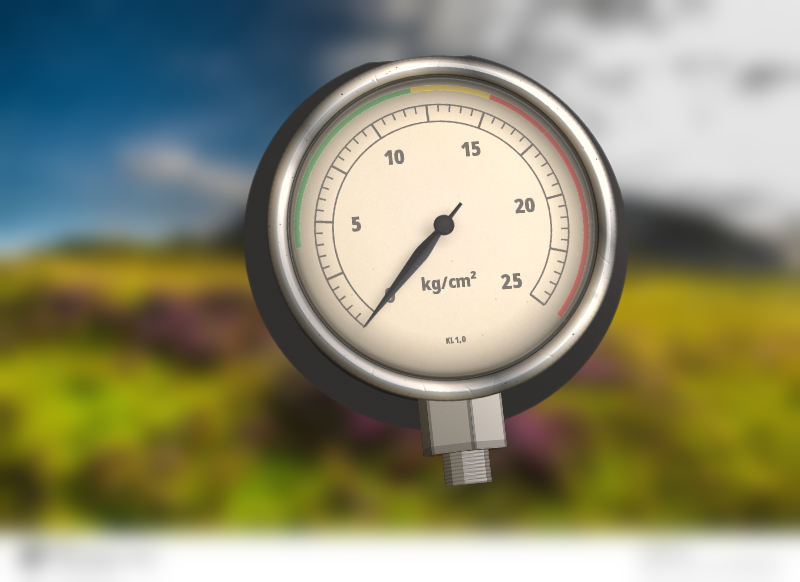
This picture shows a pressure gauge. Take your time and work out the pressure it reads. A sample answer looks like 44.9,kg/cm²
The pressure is 0,kg/cm²
